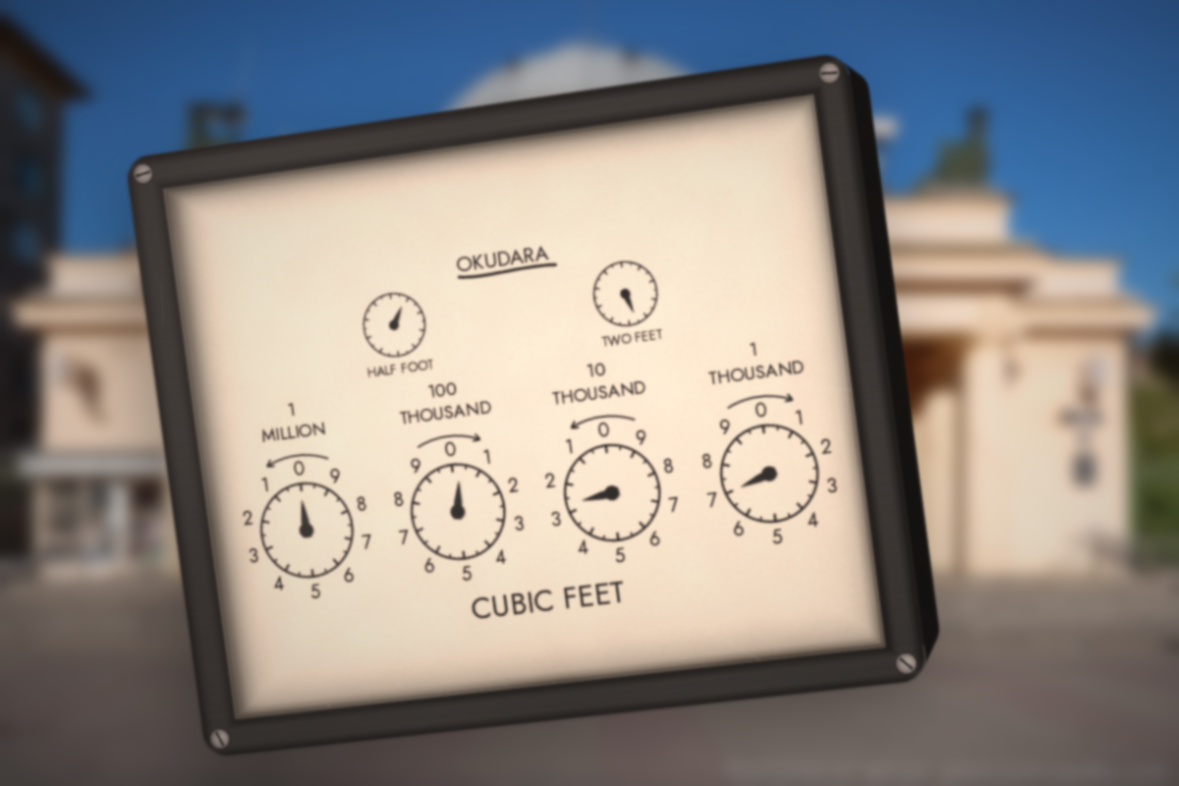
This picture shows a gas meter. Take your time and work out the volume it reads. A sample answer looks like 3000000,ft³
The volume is 2700,ft³
